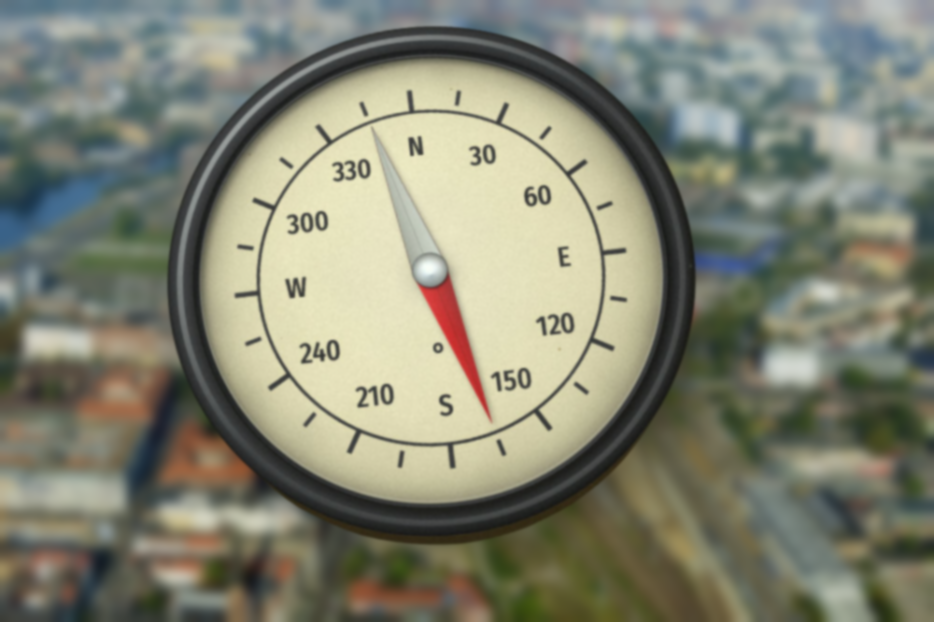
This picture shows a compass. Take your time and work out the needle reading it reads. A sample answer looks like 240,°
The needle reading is 165,°
